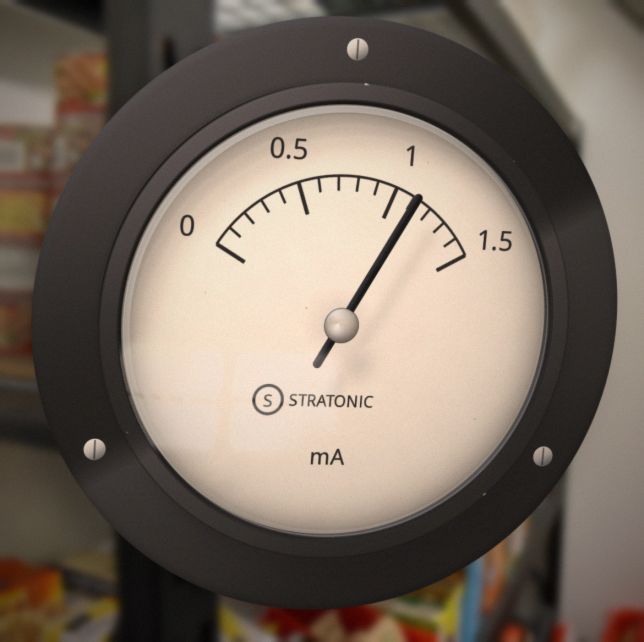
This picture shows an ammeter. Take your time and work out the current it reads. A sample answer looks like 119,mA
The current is 1.1,mA
